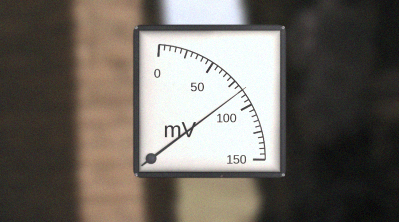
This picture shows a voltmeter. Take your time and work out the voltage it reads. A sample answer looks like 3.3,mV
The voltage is 85,mV
